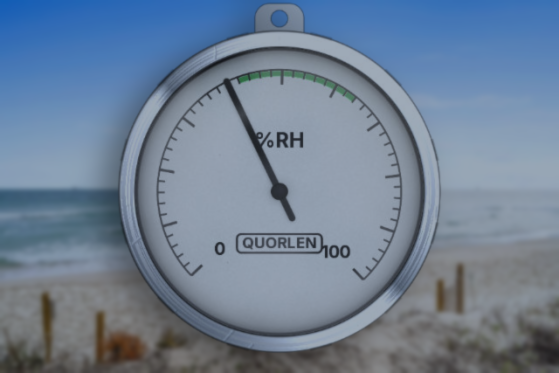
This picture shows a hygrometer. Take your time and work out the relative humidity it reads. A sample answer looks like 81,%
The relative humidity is 40,%
